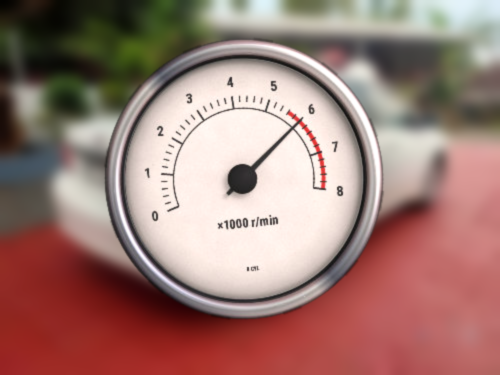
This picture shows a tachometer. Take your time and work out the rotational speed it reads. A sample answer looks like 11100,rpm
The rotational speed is 6000,rpm
